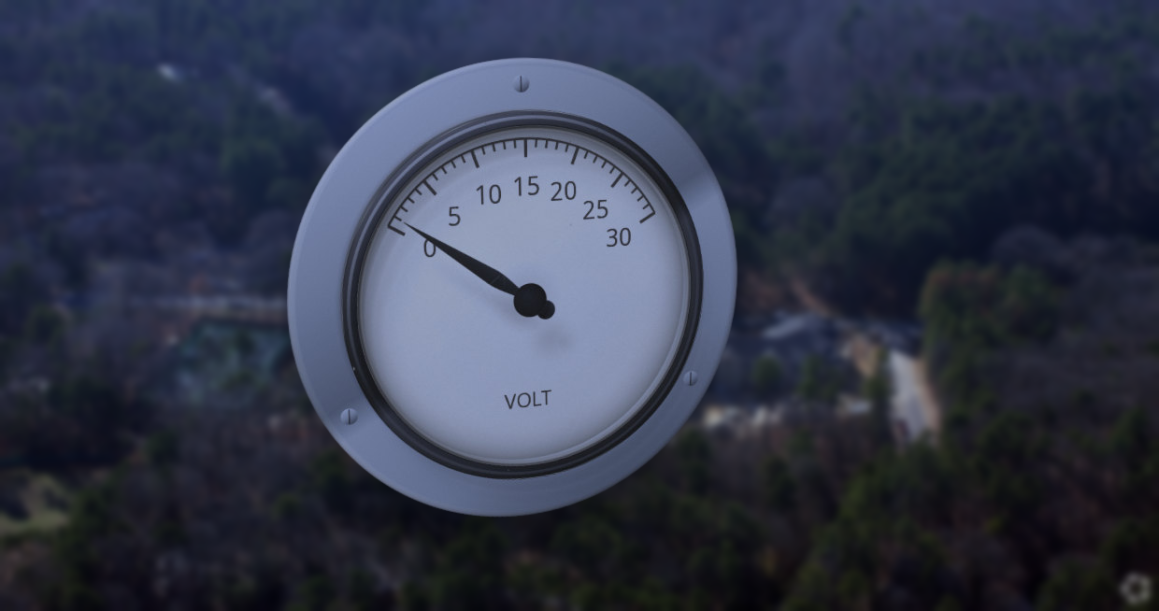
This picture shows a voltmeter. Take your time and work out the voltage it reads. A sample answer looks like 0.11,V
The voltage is 1,V
